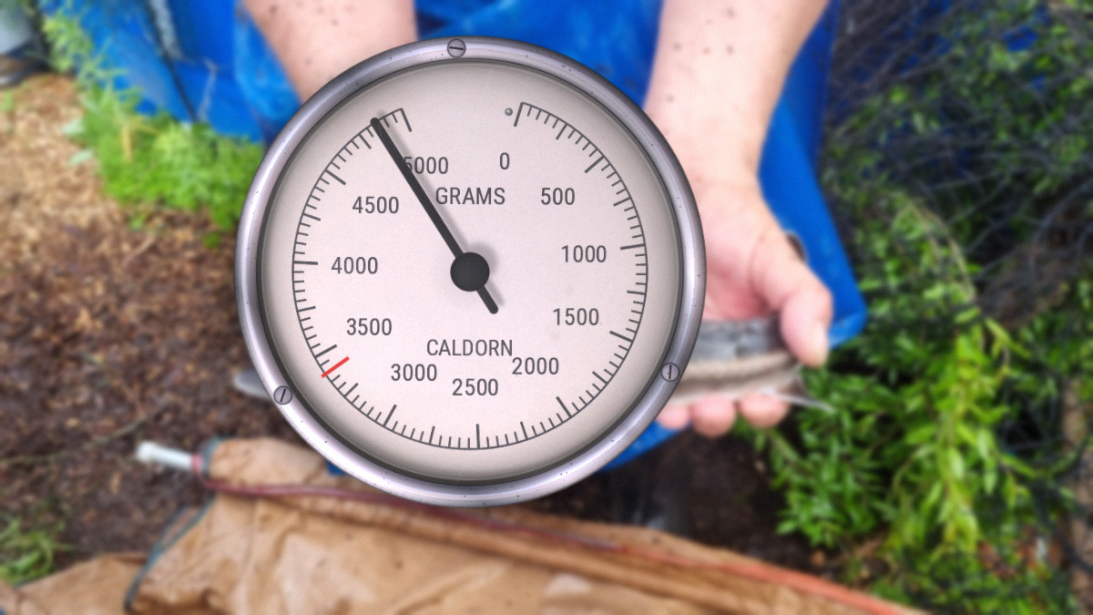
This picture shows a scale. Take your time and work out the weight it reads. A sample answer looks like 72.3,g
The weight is 4850,g
